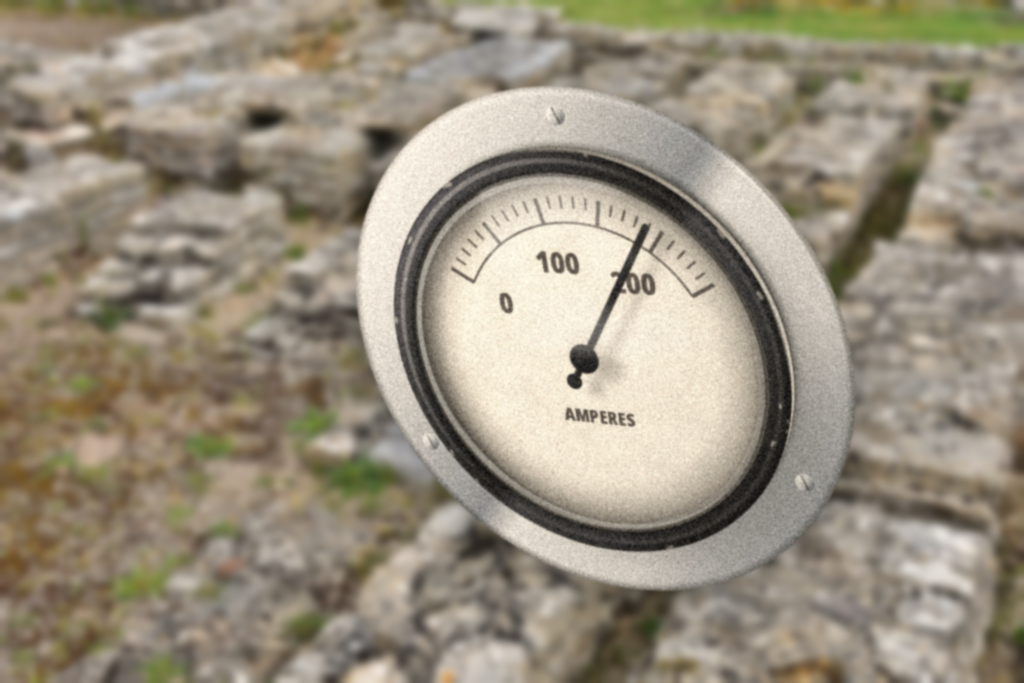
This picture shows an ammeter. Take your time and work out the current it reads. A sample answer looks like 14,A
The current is 190,A
